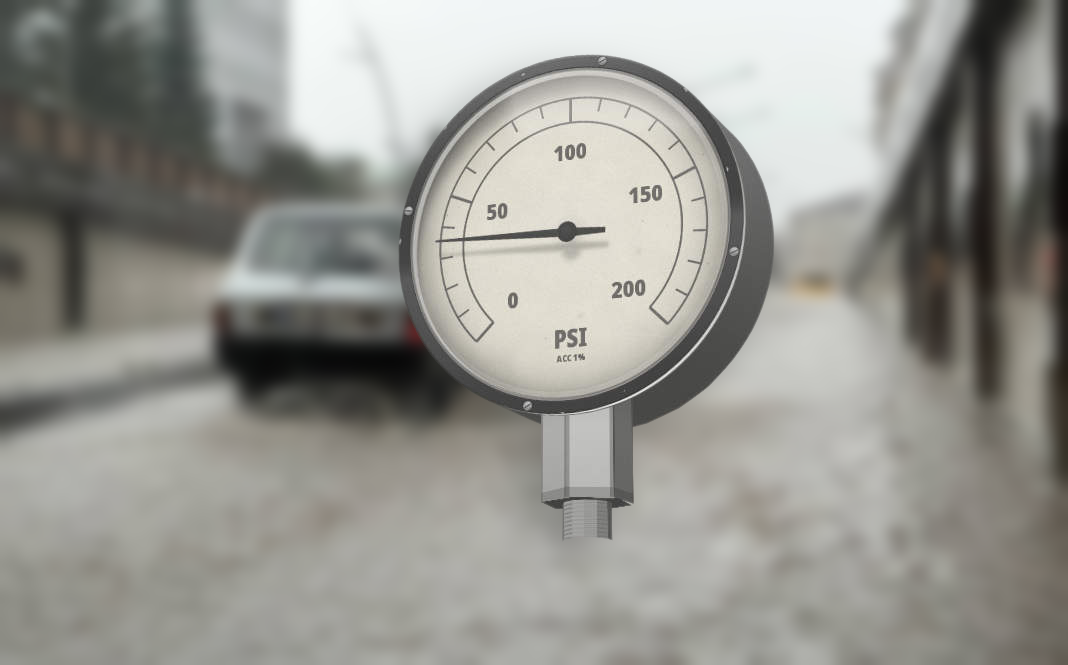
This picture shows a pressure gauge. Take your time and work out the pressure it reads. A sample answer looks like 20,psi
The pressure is 35,psi
